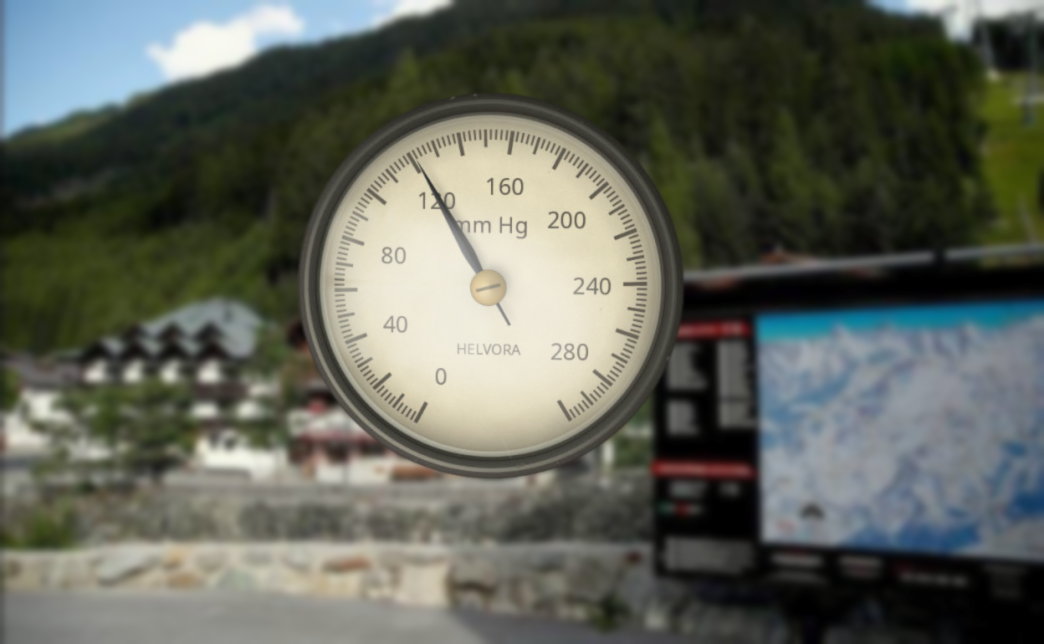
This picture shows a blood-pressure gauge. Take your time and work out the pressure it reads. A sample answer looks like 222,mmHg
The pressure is 122,mmHg
